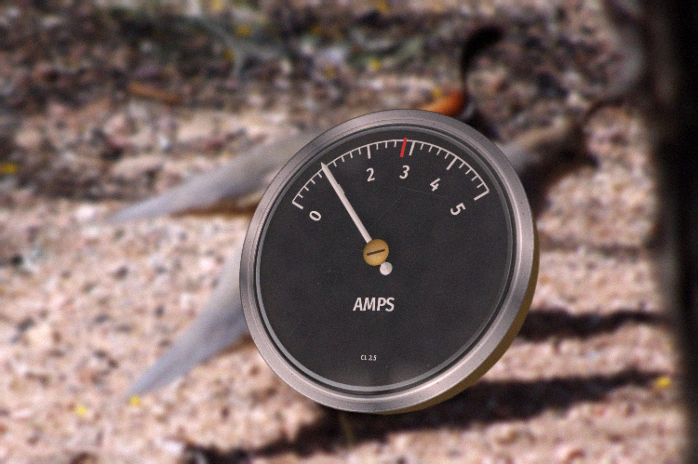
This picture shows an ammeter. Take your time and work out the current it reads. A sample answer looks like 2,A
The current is 1,A
